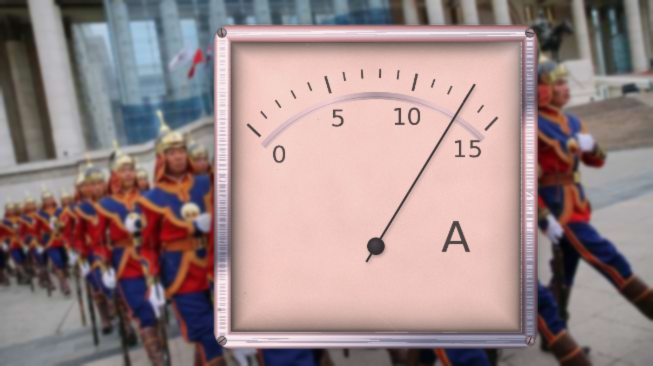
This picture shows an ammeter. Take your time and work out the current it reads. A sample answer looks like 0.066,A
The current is 13,A
